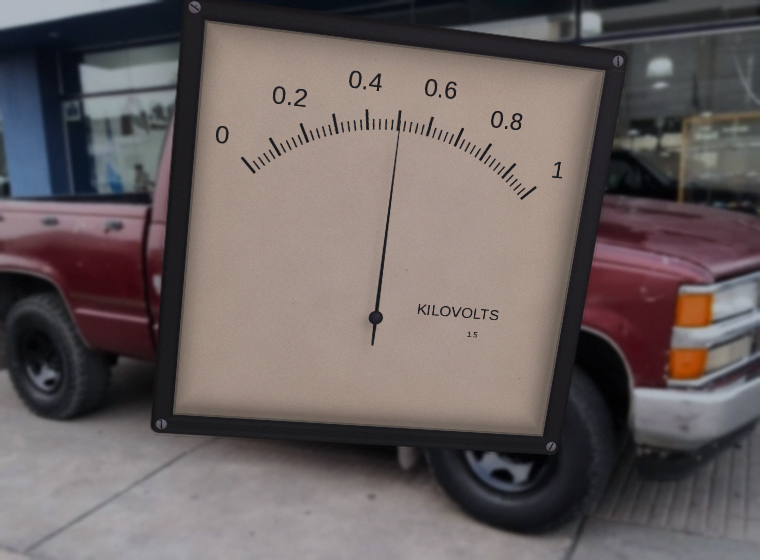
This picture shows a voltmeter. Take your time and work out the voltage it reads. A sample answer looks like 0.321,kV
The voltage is 0.5,kV
